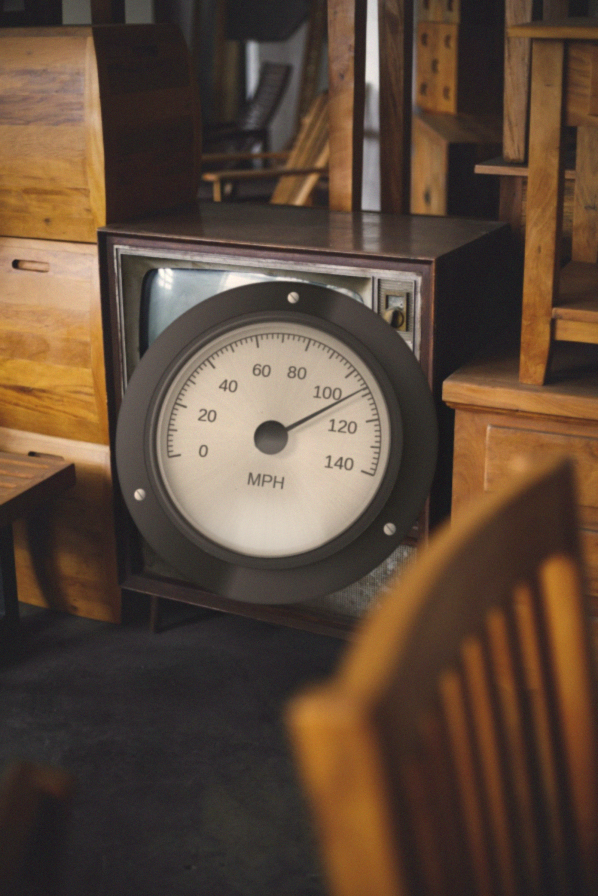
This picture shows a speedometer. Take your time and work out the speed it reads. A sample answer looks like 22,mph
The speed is 108,mph
